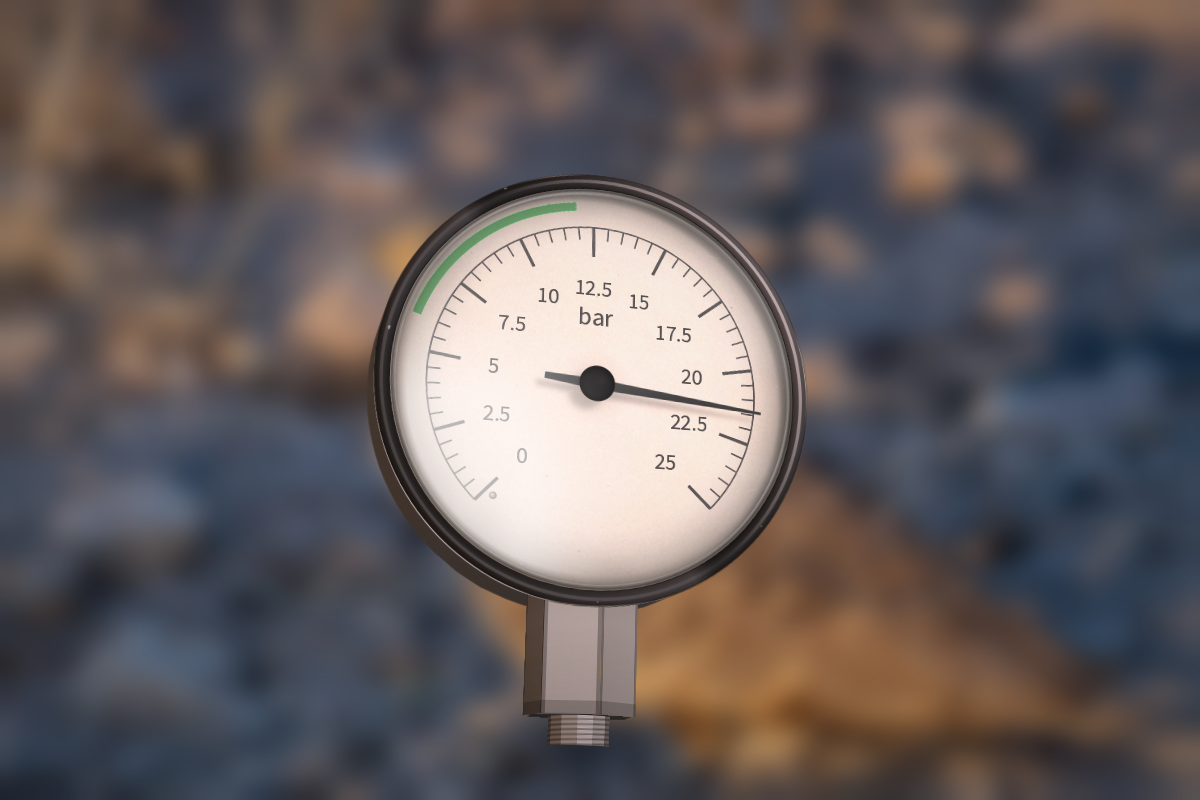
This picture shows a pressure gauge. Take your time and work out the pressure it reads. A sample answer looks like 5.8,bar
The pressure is 21.5,bar
